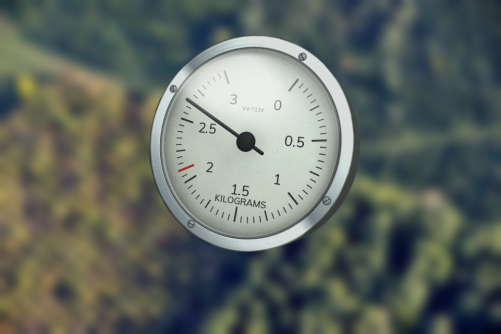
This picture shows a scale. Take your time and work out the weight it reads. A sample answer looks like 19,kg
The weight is 2.65,kg
